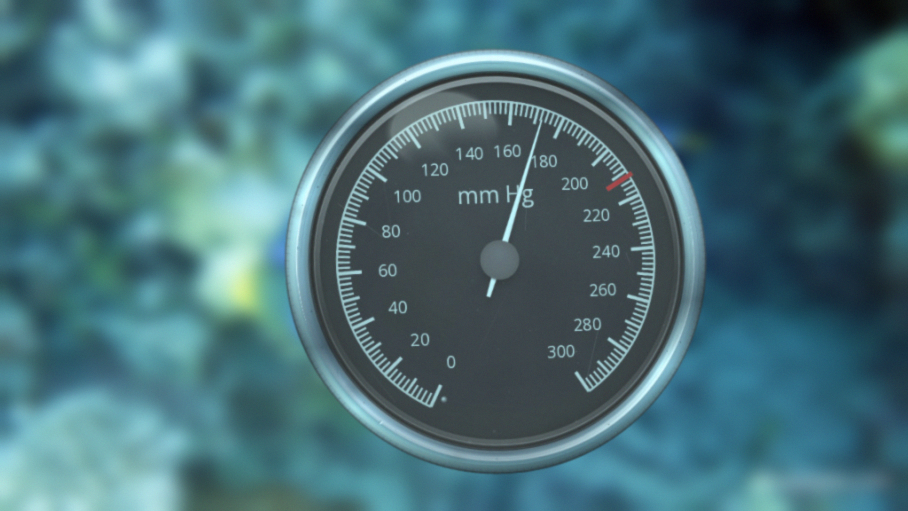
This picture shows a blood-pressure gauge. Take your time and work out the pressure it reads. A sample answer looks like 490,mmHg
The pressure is 172,mmHg
